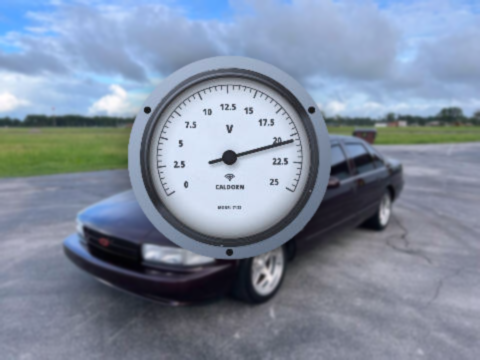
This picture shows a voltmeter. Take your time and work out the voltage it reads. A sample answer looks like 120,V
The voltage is 20.5,V
